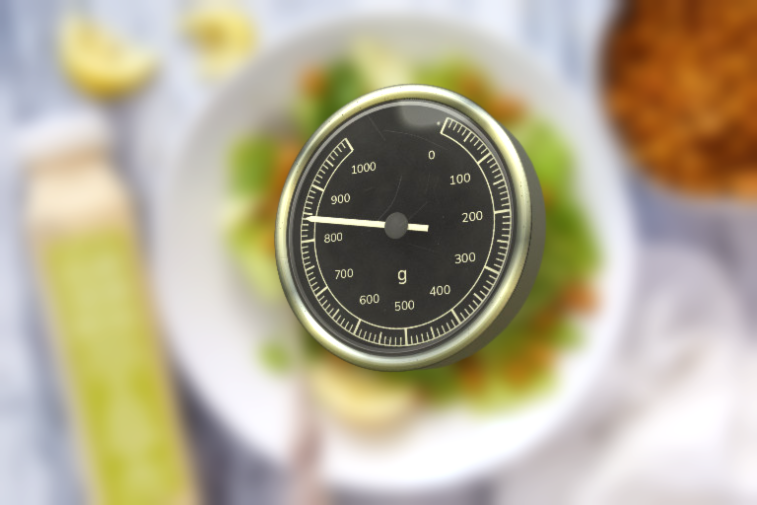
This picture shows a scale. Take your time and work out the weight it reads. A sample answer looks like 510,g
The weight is 840,g
